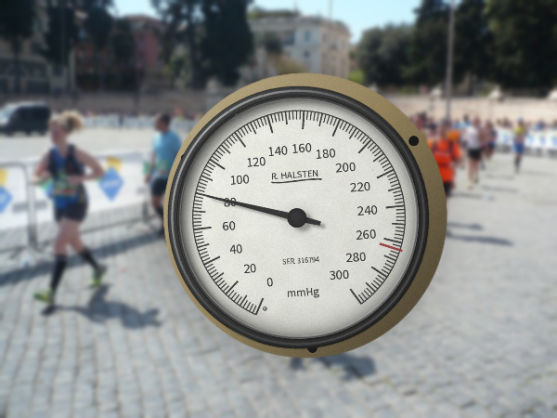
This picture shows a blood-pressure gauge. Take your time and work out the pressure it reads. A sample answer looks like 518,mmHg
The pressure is 80,mmHg
